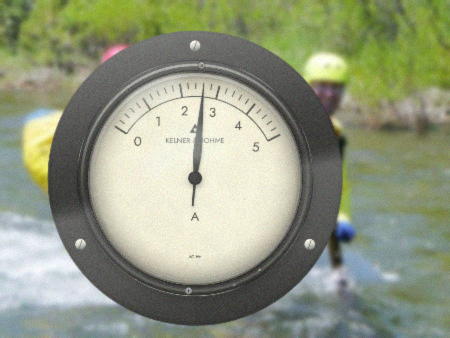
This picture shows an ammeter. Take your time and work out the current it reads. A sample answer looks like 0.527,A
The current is 2.6,A
